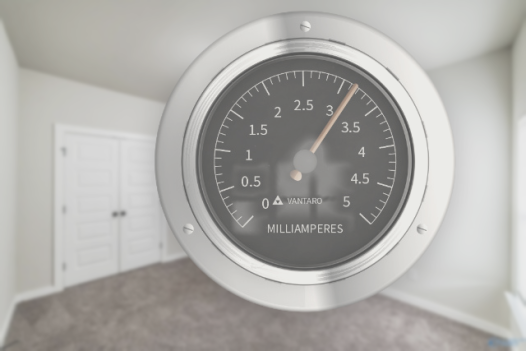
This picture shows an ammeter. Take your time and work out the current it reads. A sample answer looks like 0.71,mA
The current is 3.15,mA
